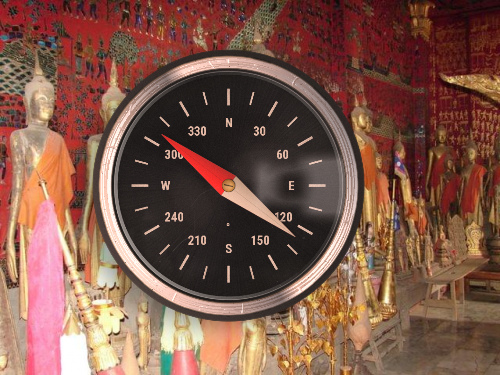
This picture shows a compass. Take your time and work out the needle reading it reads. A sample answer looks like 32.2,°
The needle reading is 307.5,°
